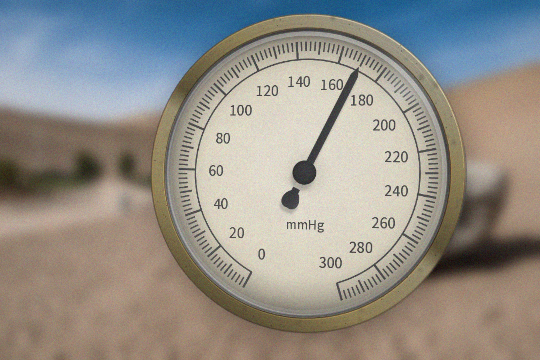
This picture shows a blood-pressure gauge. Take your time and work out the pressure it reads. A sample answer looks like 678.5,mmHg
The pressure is 170,mmHg
